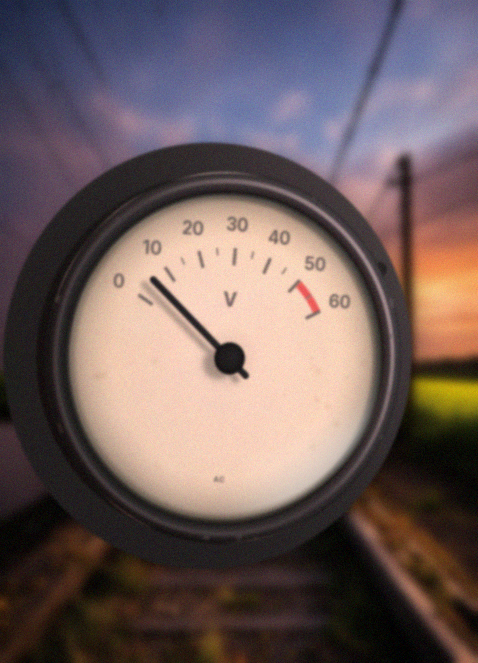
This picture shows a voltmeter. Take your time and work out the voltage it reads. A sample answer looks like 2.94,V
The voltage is 5,V
